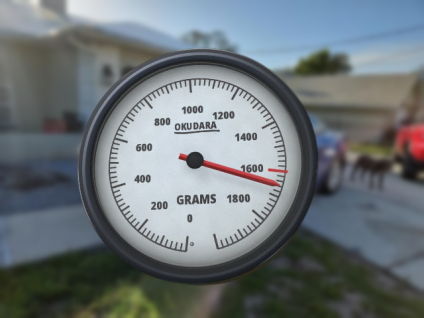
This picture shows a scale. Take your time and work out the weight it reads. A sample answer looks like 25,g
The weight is 1660,g
